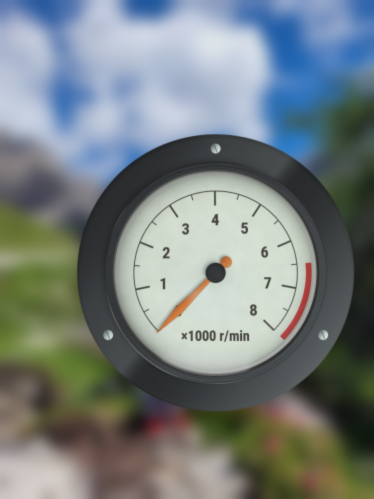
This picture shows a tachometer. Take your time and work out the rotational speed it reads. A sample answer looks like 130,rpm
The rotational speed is 0,rpm
